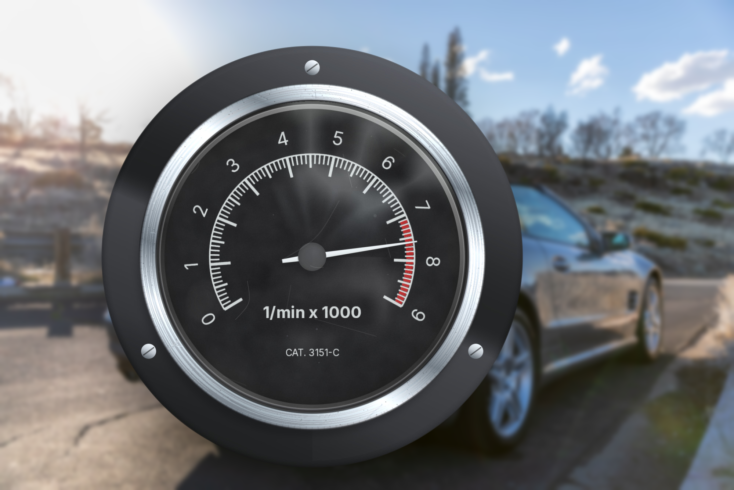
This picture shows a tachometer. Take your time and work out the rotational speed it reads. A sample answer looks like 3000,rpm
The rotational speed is 7600,rpm
